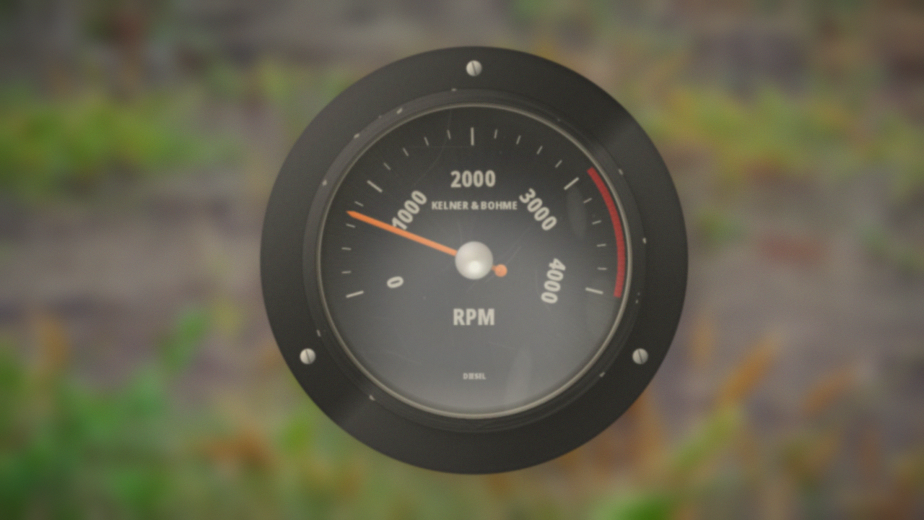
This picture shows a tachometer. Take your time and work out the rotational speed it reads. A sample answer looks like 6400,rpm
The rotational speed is 700,rpm
